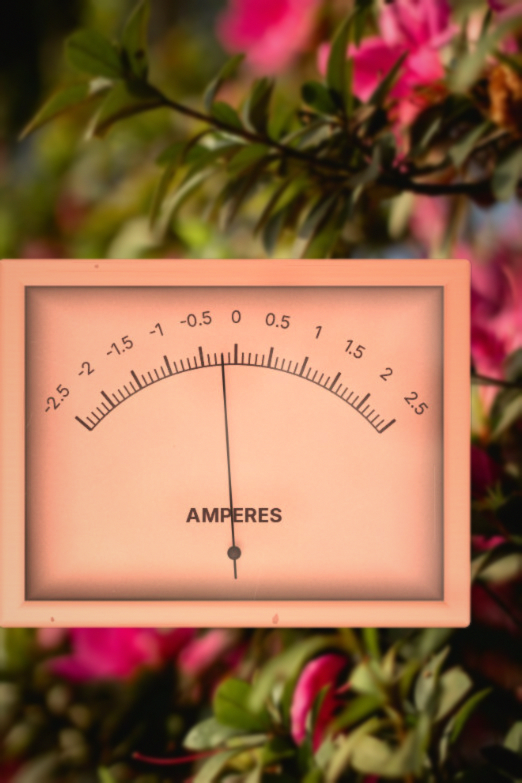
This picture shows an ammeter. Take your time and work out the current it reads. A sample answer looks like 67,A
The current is -0.2,A
